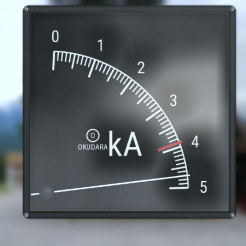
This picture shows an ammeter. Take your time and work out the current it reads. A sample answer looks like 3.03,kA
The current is 4.7,kA
